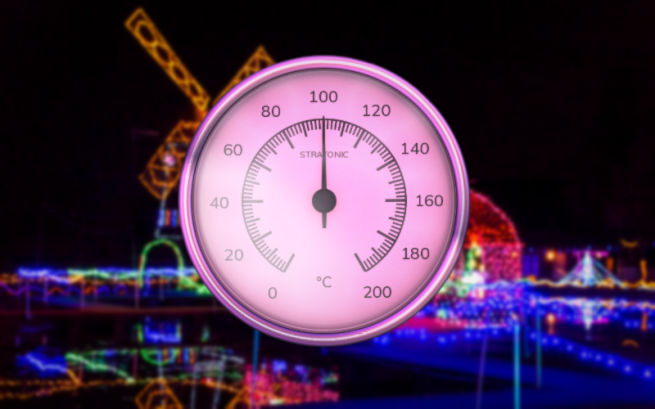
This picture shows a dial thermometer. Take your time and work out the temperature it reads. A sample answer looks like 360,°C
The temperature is 100,°C
